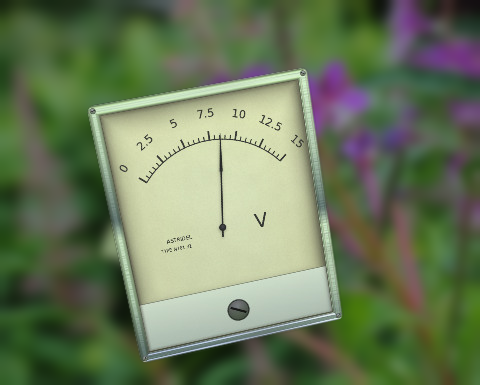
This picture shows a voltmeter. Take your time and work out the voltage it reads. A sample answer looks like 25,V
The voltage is 8.5,V
